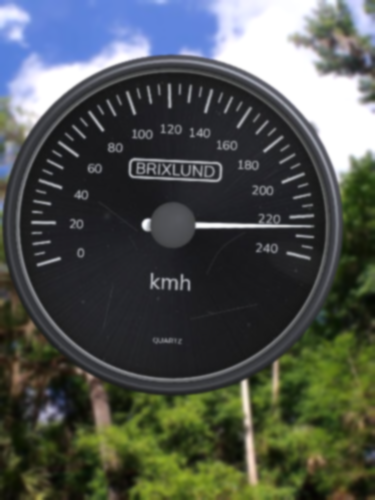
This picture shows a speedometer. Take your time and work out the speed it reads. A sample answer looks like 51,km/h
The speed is 225,km/h
